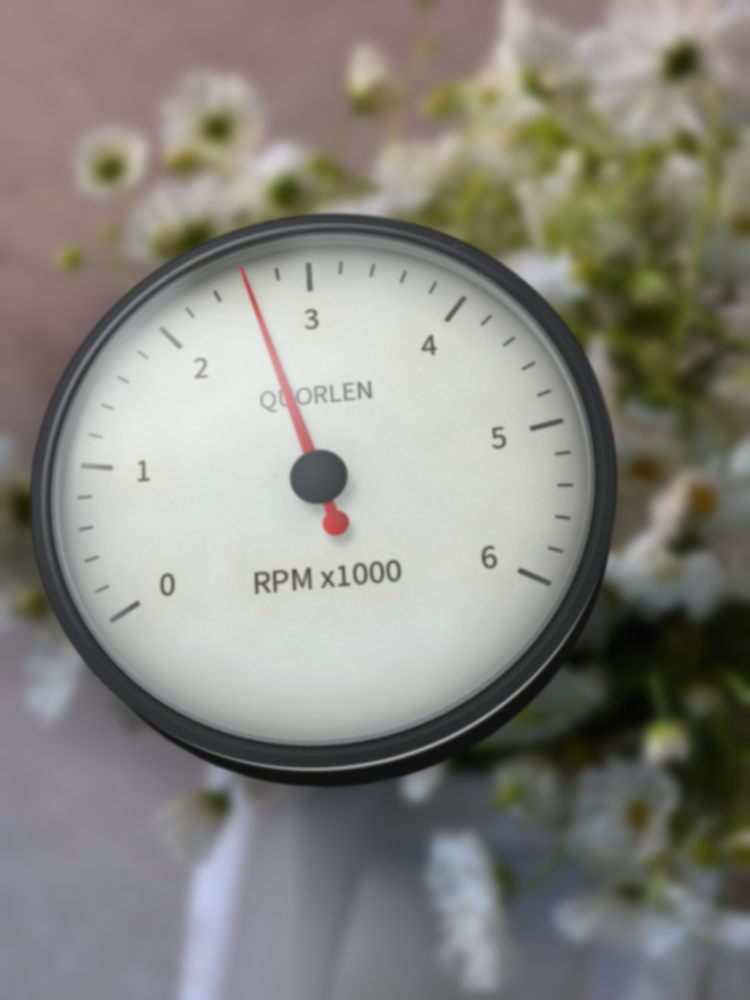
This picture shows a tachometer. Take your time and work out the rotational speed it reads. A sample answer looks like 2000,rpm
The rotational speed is 2600,rpm
